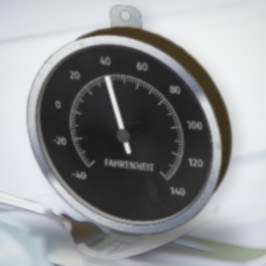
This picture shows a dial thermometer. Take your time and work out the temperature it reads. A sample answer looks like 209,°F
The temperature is 40,°F
